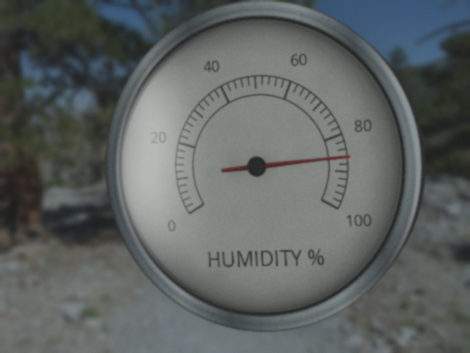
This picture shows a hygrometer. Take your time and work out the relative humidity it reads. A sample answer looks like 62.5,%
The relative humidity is 86,%
